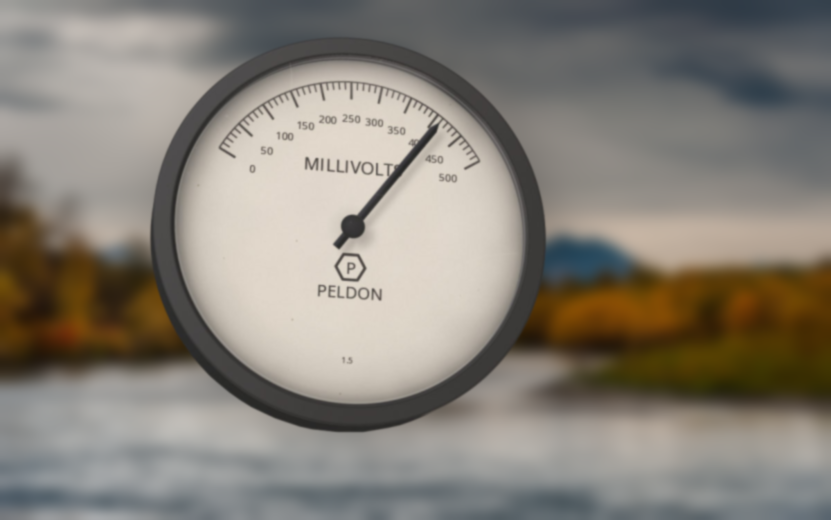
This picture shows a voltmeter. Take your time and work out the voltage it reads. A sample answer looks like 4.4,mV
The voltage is 410,mV
